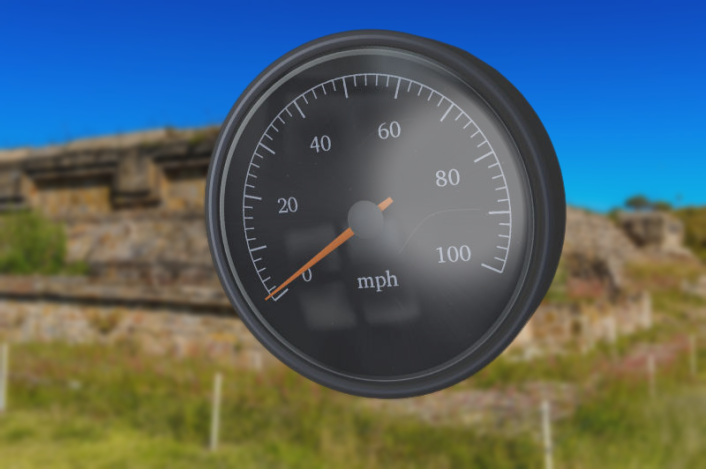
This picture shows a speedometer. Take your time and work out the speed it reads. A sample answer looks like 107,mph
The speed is 1,mph
